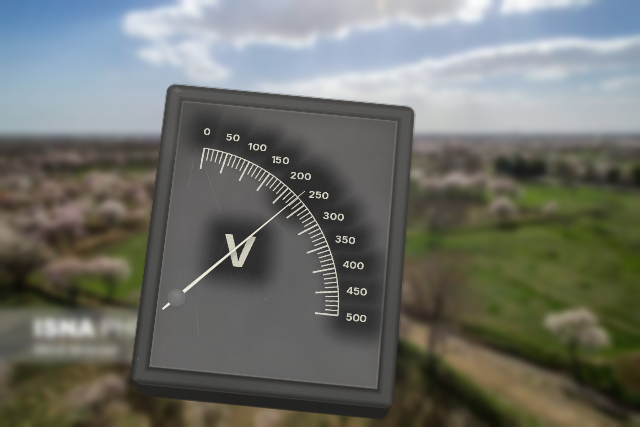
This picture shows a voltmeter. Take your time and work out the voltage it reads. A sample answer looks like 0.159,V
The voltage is 230,V
